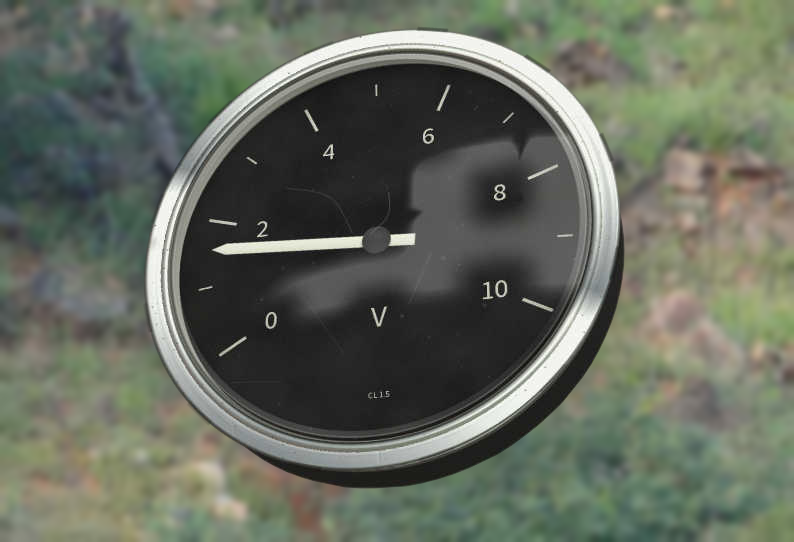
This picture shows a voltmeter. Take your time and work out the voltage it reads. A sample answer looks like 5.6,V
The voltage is 1.5,V
